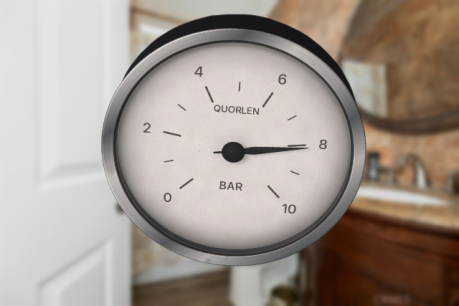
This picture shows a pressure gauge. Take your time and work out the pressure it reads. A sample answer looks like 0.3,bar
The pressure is 8,bar
